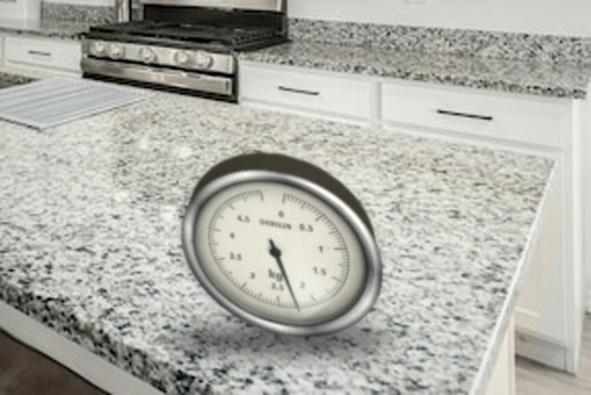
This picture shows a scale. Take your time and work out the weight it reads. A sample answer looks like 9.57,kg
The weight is 2.25,kg
